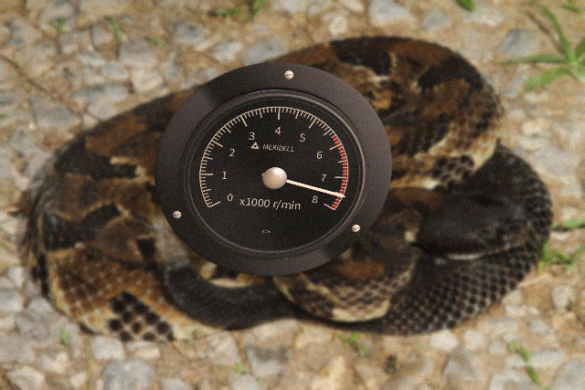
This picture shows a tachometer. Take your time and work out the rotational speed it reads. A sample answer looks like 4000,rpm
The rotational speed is 7500,rpm
